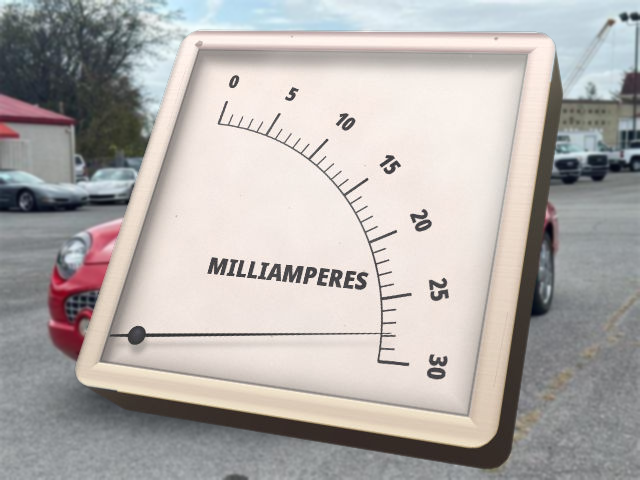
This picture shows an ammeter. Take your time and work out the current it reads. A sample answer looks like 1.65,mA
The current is 28,mA
